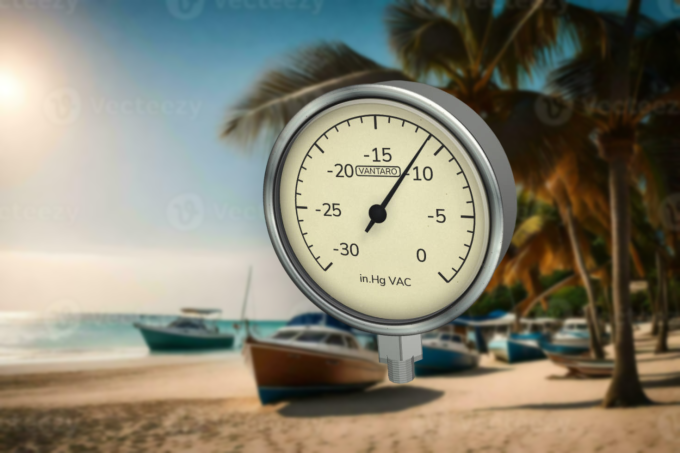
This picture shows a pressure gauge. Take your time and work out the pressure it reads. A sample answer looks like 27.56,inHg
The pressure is -11,inHg
